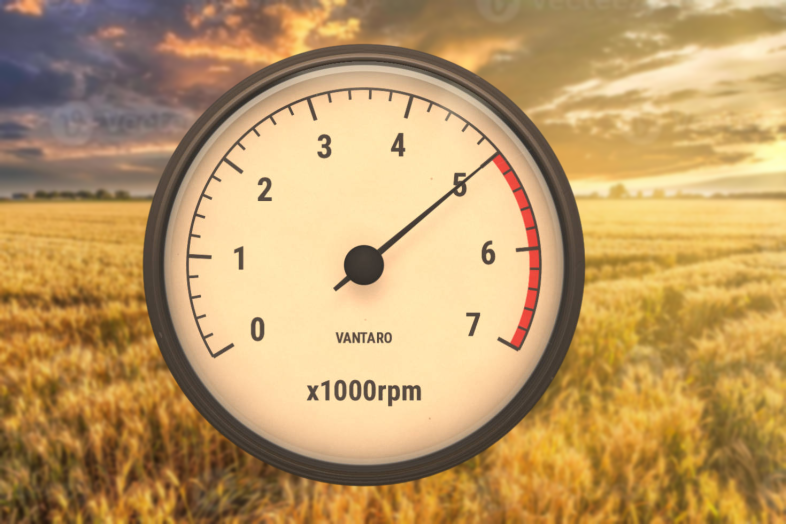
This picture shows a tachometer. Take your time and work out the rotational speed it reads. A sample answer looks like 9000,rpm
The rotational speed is 5000,rpm
